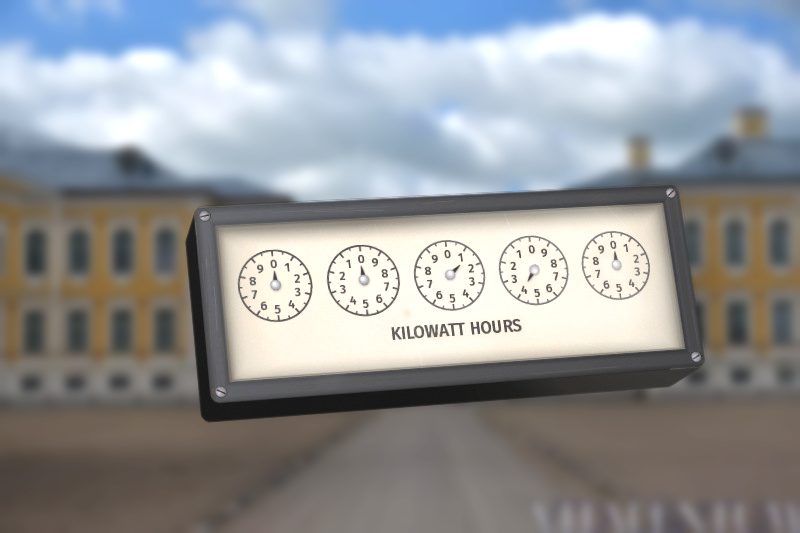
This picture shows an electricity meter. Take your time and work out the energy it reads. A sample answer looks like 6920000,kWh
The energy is 140,kWh
